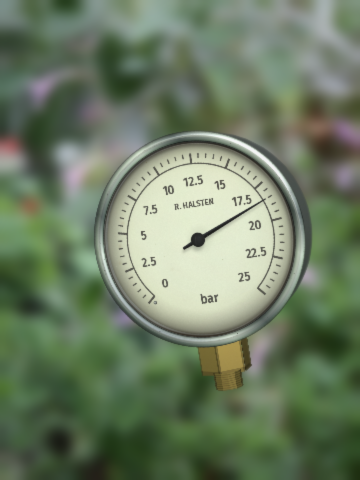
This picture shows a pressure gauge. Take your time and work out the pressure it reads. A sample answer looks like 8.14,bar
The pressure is 18.5,bar
